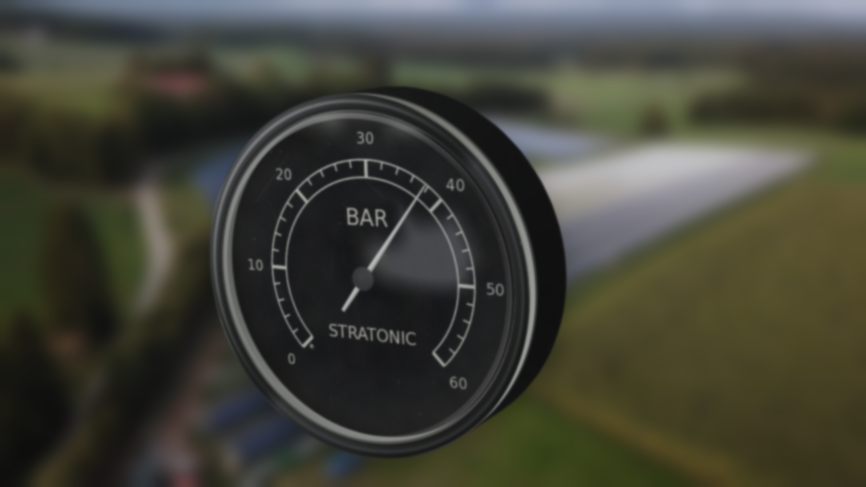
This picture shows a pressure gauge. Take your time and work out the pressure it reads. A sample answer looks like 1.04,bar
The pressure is 38,bar
